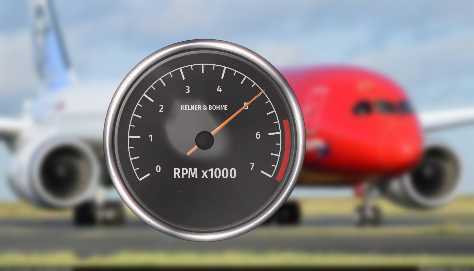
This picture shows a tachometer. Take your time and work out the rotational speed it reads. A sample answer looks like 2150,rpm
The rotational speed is 5000,rpm
